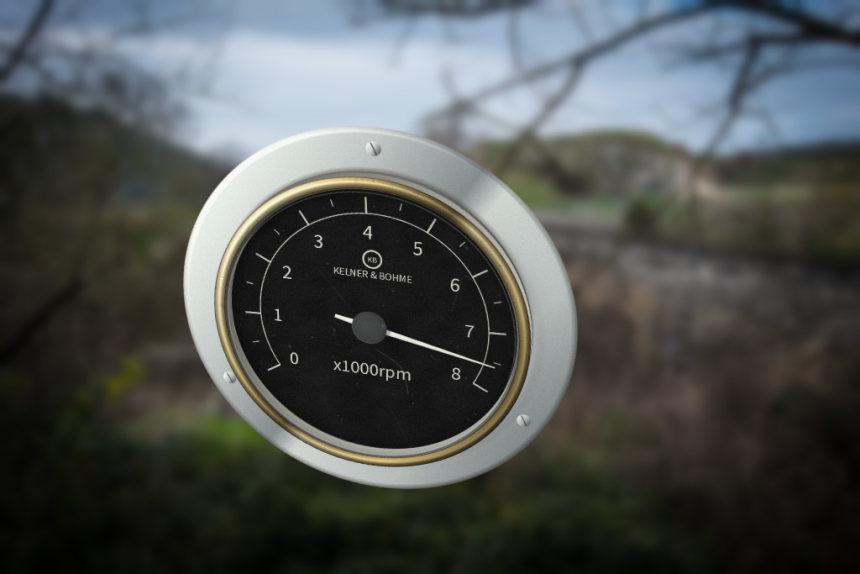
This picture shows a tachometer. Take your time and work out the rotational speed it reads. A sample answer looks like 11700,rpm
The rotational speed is 7500,rpm
